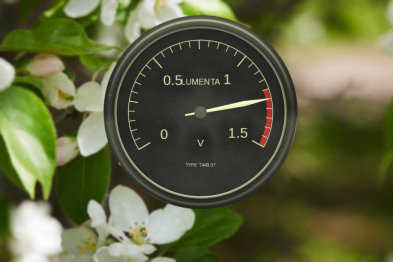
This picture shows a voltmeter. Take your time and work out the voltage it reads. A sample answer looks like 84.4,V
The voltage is 1.25,V
